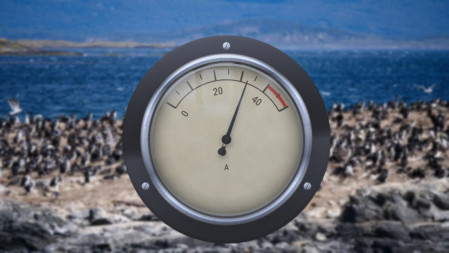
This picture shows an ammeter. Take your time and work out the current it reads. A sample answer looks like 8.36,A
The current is 32.5,A
